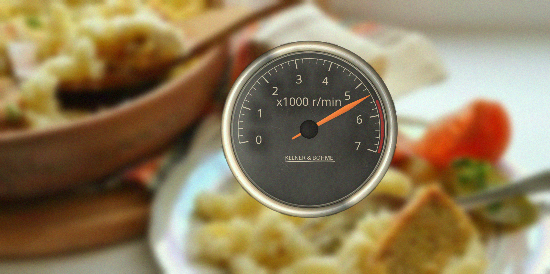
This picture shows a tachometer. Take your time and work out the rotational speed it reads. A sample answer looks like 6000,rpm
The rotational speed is 5400,rpm
